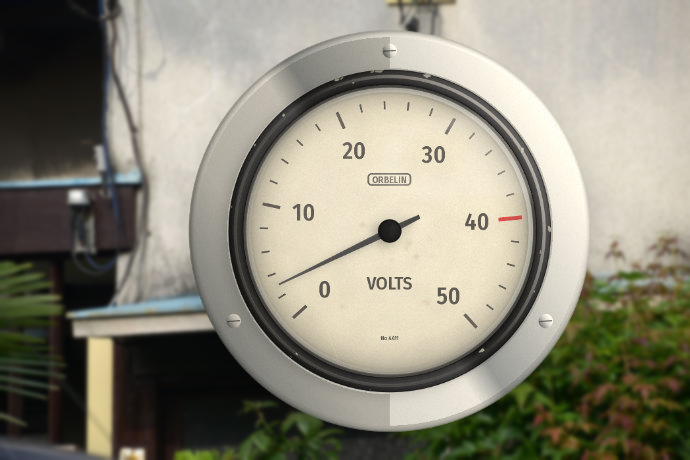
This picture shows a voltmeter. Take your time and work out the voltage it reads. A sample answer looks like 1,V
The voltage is 3,V
